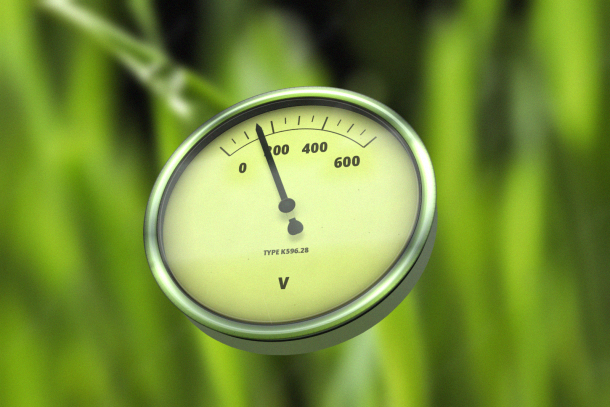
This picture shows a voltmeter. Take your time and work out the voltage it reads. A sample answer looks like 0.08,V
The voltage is 150,V
